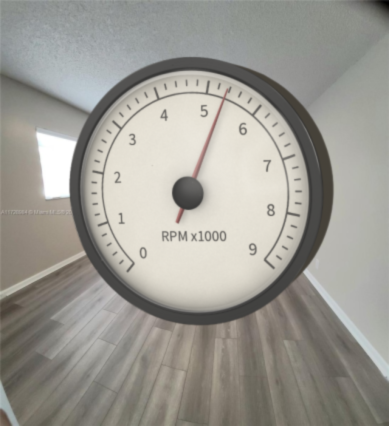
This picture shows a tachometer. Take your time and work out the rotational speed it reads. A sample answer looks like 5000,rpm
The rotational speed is 5400,rpm
